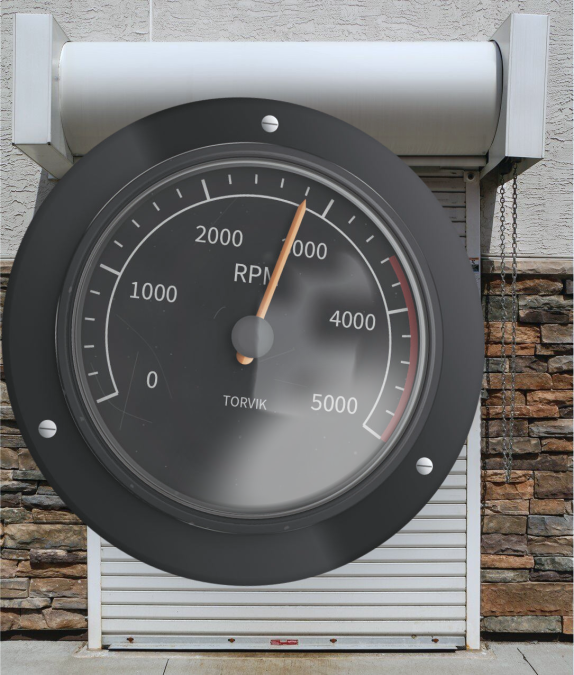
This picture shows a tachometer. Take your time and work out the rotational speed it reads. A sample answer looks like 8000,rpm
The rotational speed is 2800,rpm
